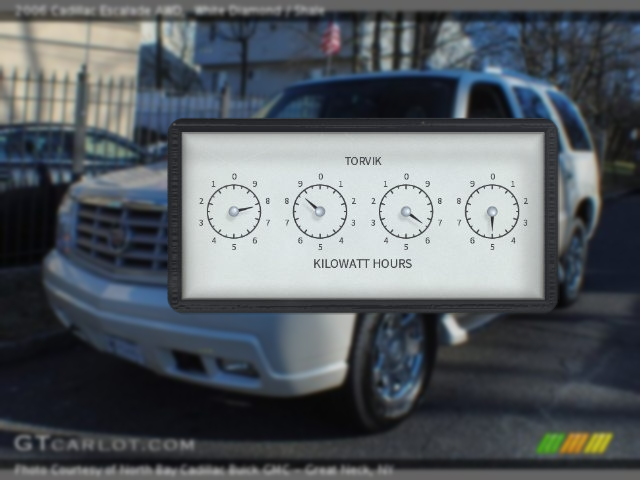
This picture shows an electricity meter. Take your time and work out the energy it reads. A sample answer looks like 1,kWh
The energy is 7865,kWh
